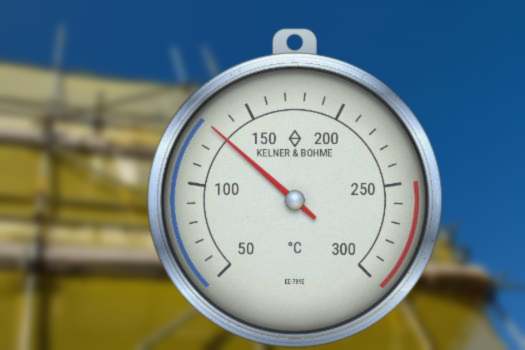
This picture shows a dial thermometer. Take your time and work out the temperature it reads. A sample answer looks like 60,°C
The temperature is 130,°C
